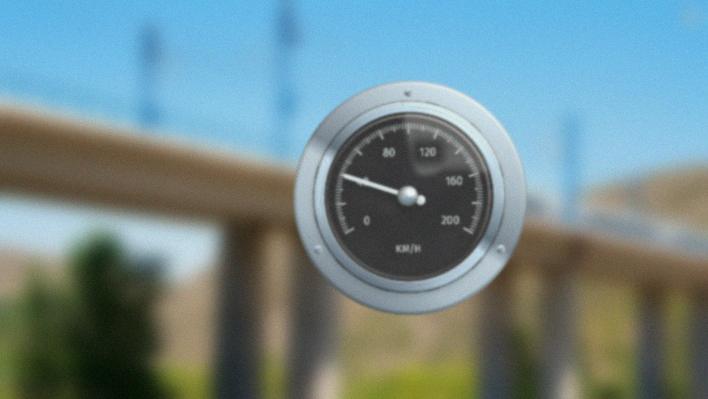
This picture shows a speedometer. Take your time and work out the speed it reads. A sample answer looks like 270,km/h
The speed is 40,km/h
